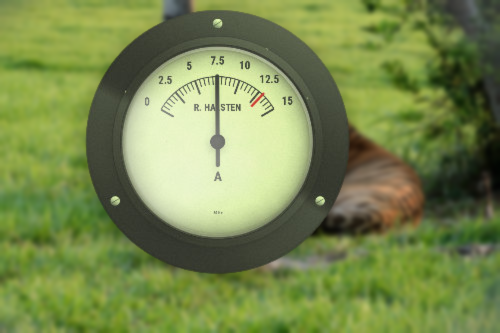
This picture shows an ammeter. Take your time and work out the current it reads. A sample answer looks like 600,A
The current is 7.5,A
